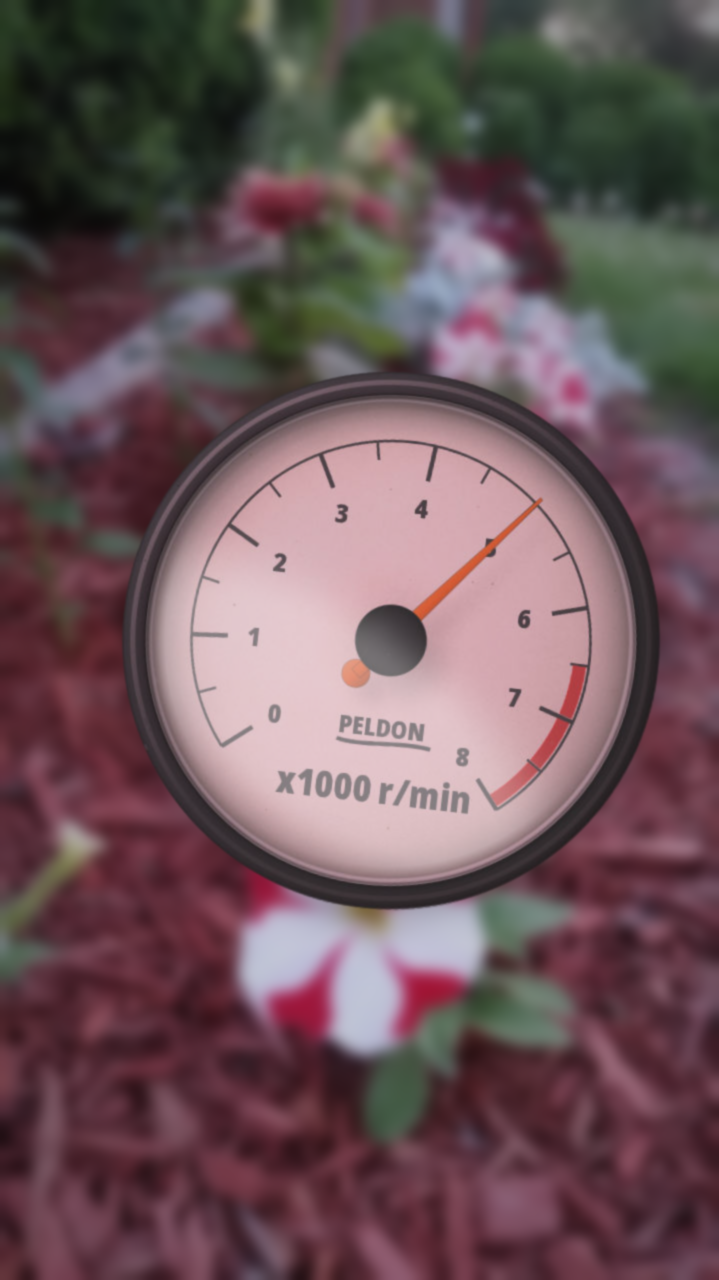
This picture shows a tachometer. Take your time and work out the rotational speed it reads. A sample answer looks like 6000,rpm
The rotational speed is 5000,rpm
